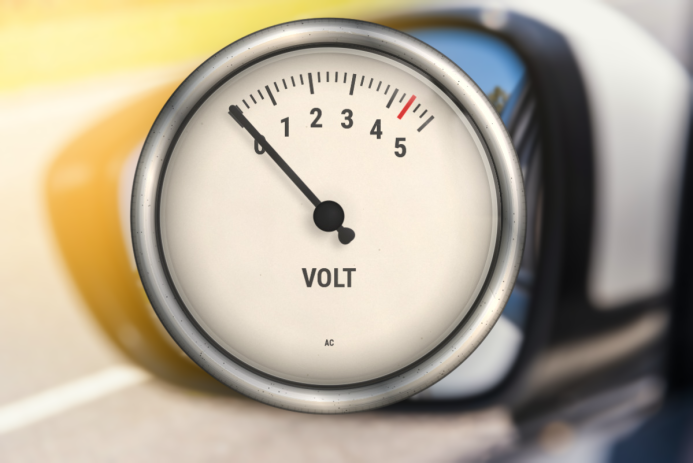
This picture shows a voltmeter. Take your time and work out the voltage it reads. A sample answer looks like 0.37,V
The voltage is 0.1,V
